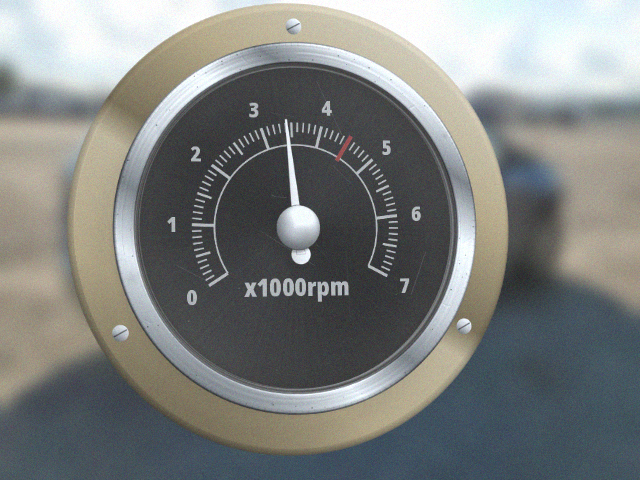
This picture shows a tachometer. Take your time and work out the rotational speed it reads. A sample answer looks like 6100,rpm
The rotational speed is 3400,rpm
